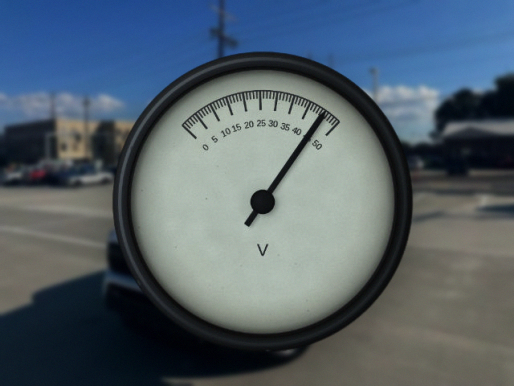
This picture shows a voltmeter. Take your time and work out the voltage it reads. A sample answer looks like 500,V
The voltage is 45,V
